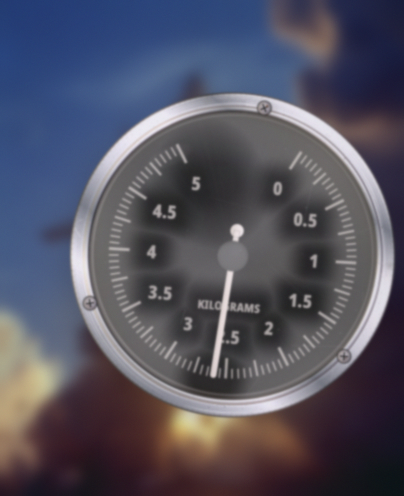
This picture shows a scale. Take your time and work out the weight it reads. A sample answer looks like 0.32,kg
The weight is 2.6,kg
